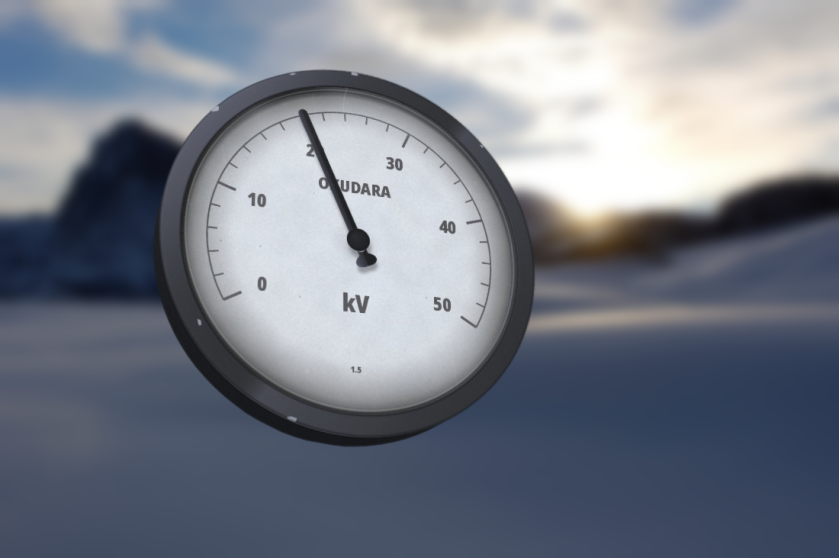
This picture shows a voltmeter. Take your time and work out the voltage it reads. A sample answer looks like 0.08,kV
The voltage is 20,kV
